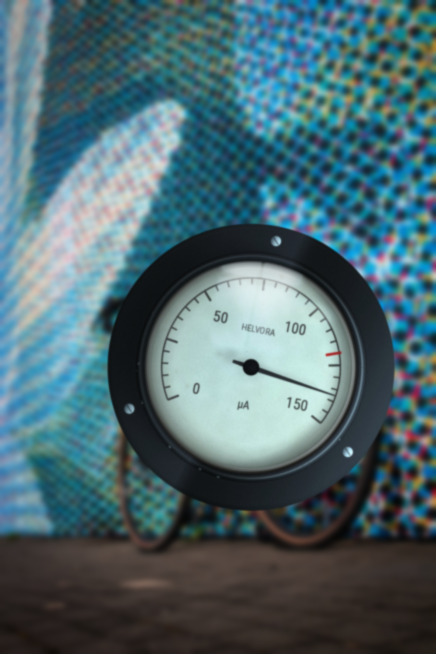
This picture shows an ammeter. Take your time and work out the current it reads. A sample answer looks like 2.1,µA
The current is 137.5,µA
